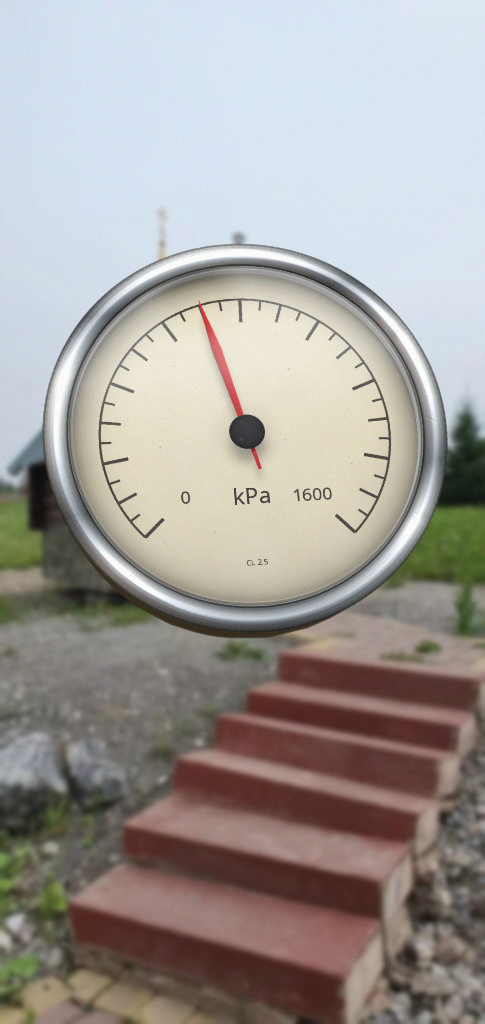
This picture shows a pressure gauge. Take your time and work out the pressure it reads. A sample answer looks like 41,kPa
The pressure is 700,kPa
